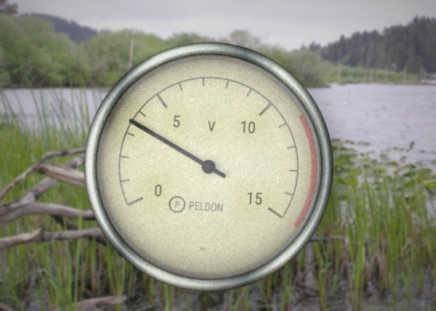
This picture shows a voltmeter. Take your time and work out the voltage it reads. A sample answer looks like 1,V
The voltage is 3.5,V
